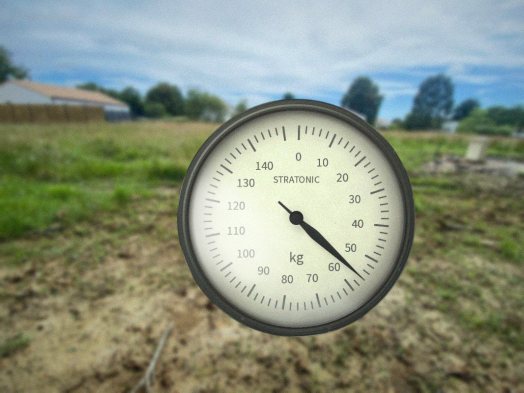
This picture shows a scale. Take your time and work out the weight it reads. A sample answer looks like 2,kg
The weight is 56,kg
